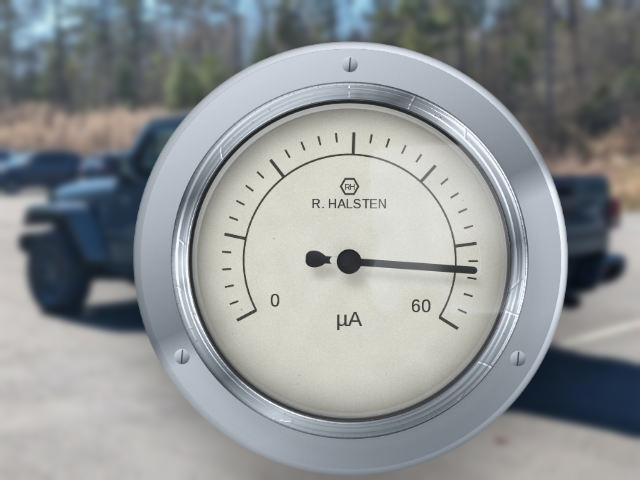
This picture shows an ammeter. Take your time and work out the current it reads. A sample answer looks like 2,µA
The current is 53,µA
